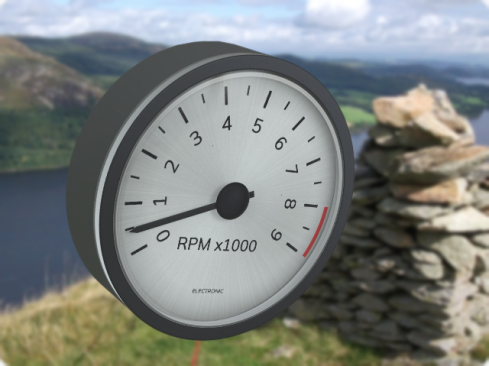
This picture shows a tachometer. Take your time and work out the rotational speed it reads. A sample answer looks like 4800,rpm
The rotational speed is 500,rpm
